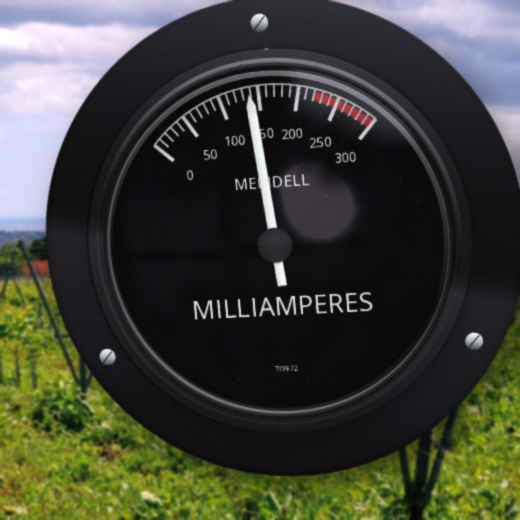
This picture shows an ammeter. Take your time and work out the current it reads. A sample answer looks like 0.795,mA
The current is 140,mA
